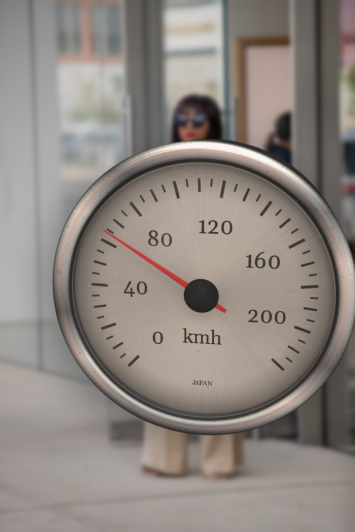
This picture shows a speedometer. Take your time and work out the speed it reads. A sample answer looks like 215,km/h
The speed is 65,km/h
